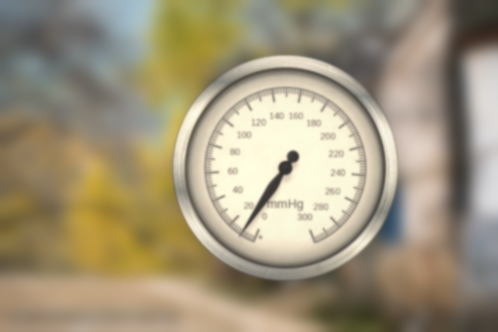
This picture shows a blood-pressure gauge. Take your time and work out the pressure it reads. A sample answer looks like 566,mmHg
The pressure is 10,mmHg
